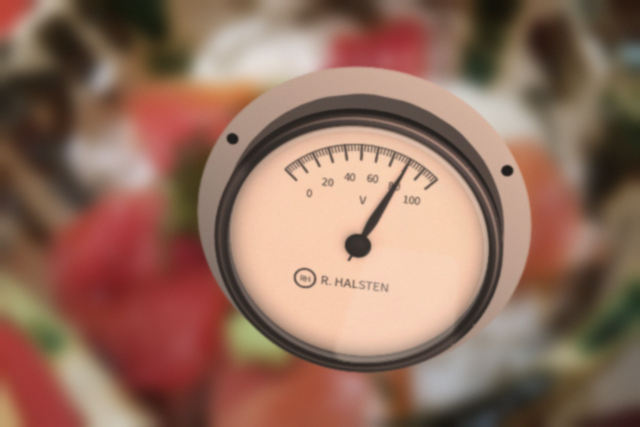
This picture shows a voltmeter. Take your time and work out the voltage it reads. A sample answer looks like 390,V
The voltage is 80,V
